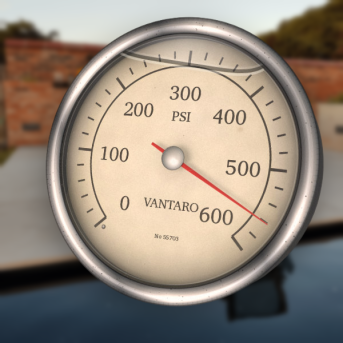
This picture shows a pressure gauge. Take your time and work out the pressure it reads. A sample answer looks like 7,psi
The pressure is 560,psi
